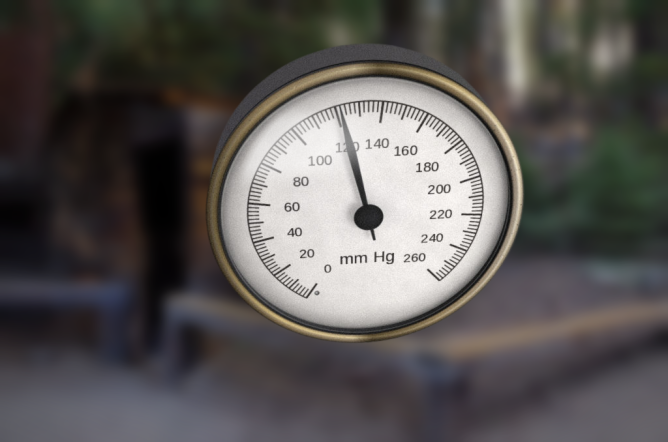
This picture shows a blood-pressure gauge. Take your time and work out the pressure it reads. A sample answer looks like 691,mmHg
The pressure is 122,mmHg
